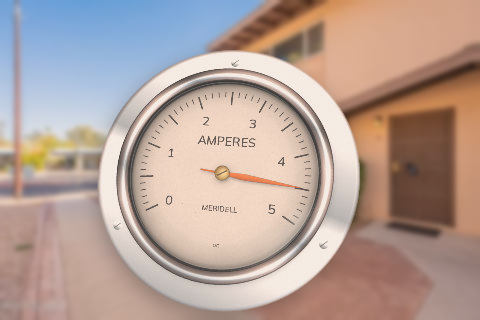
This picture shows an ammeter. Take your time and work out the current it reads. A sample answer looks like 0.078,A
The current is 4.5,A
